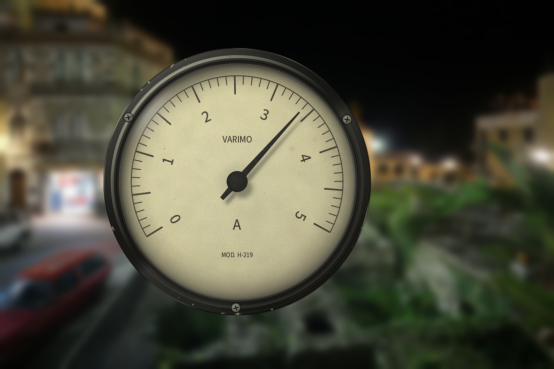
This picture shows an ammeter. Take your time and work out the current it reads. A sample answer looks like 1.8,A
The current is 3.4,A
